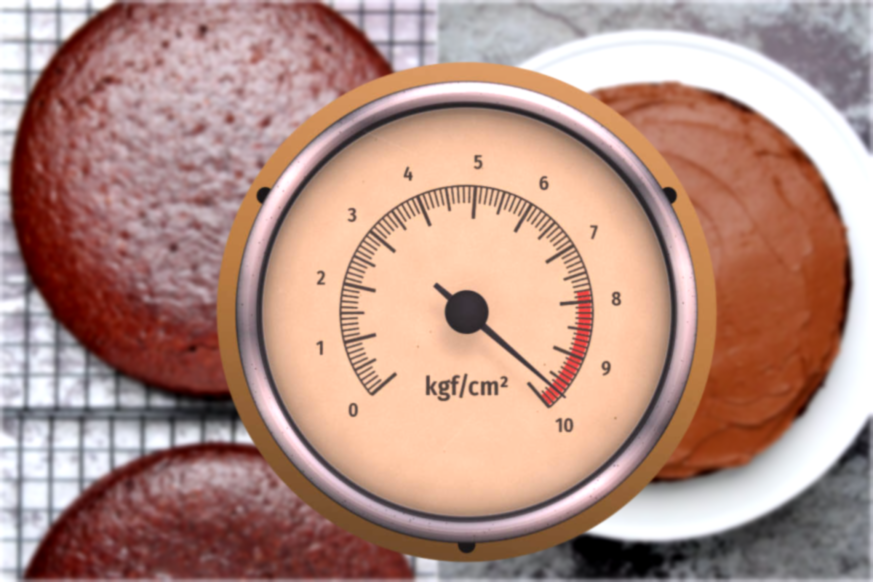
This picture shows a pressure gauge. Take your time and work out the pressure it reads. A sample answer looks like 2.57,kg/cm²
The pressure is 9.7,kg/cm²
